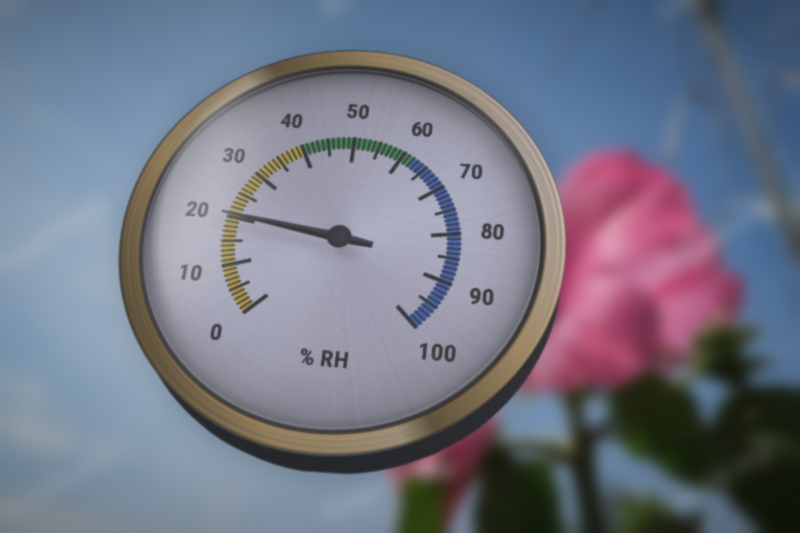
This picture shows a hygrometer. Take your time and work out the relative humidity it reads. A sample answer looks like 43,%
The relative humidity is 20,%
